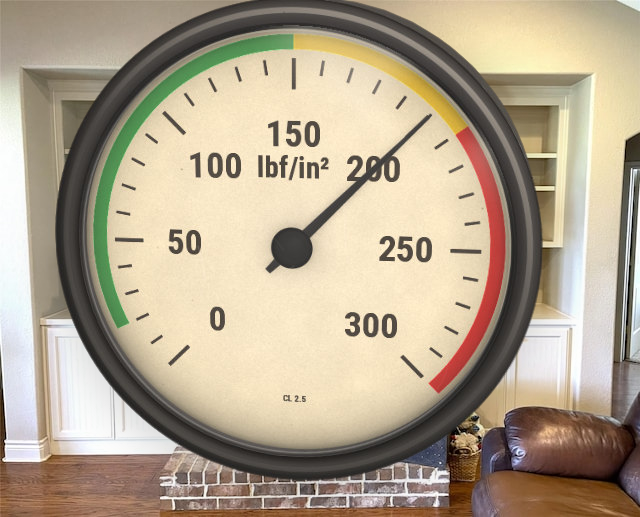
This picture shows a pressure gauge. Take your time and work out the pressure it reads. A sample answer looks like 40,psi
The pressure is 200,psi
